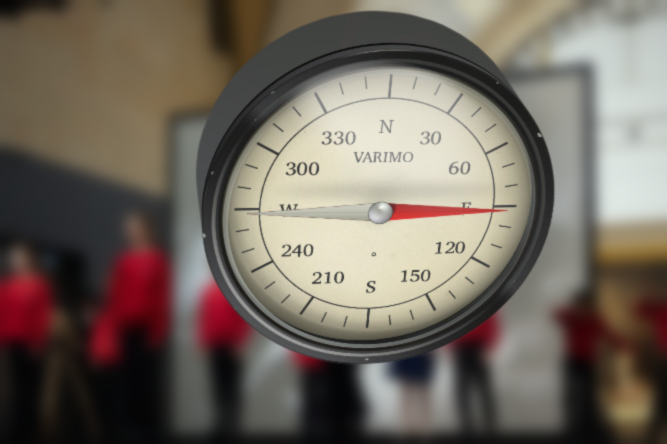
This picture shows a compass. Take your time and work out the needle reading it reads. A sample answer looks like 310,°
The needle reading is 90,°
